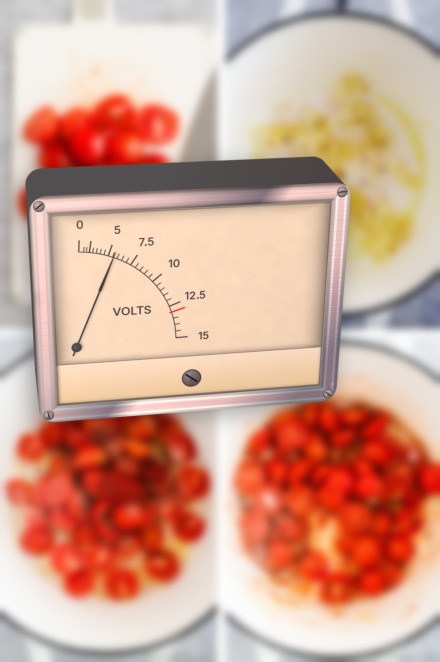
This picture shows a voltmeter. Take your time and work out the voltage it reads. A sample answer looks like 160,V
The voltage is 5.5,V
